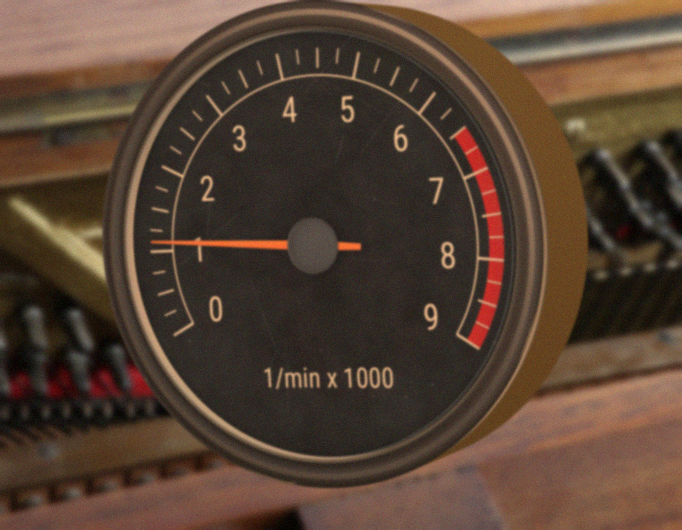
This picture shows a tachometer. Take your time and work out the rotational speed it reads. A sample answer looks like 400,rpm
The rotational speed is 1125,rpm
